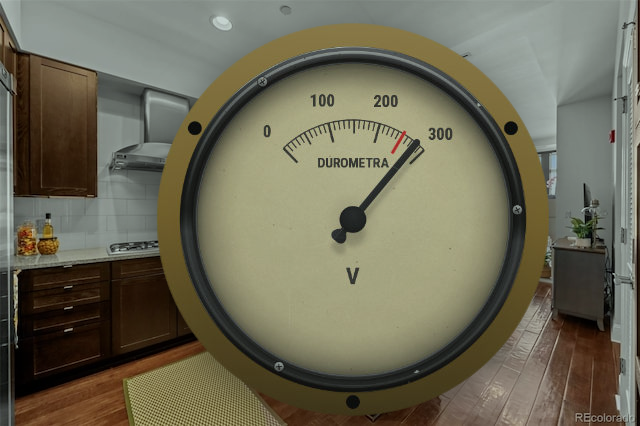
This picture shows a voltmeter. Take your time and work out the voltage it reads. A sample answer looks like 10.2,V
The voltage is 280,V
